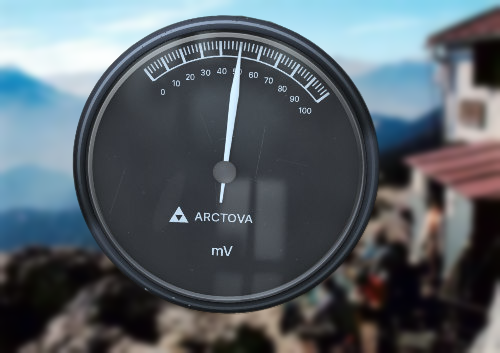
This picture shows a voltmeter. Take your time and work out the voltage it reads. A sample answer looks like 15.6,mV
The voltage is 50,mV
